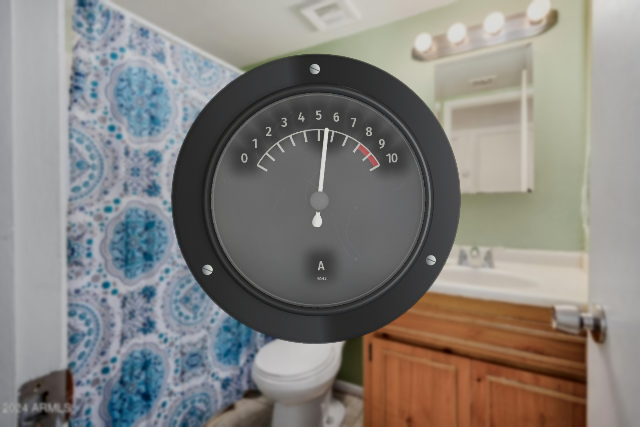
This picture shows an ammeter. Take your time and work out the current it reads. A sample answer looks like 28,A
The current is 5.5,A
